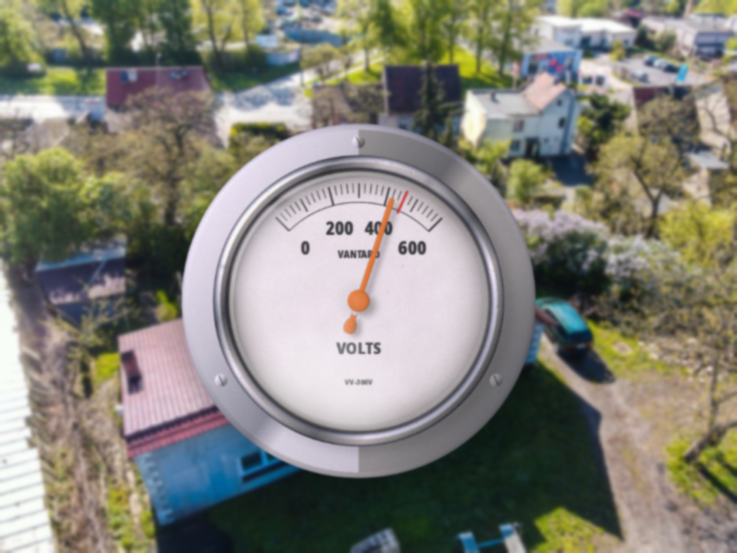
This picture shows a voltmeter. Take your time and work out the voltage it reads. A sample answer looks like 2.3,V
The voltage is 420,V
